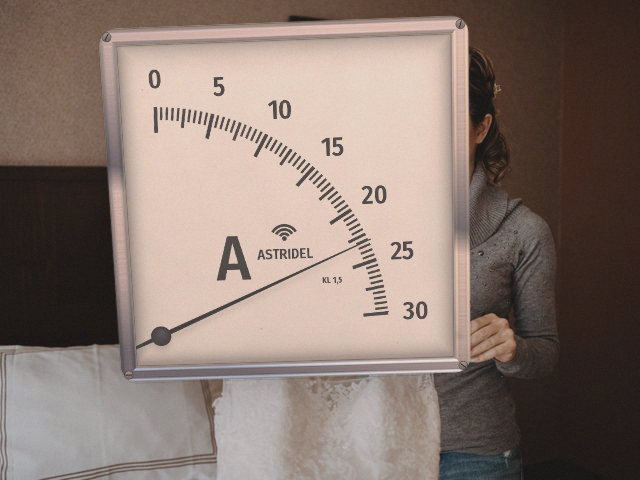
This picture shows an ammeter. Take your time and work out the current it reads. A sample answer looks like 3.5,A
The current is 23,A
